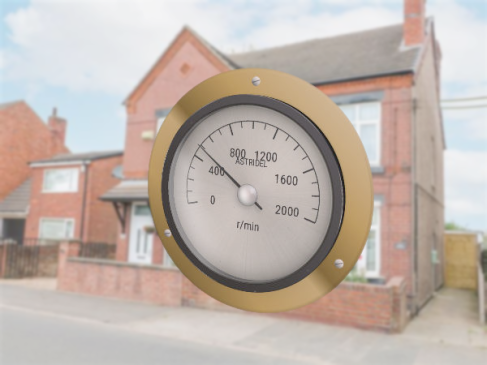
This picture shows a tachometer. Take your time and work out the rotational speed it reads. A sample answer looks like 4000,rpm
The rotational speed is 500,rpm
